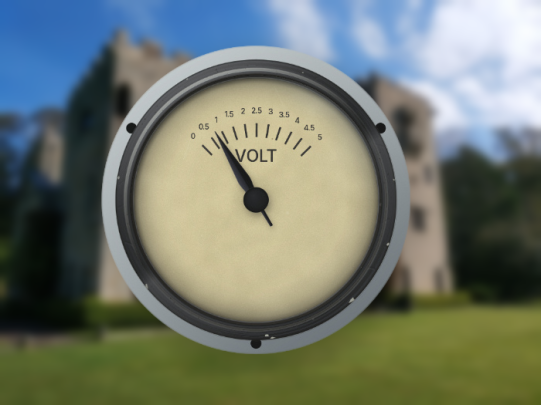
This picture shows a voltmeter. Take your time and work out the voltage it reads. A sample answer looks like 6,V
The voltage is 0.75,V
